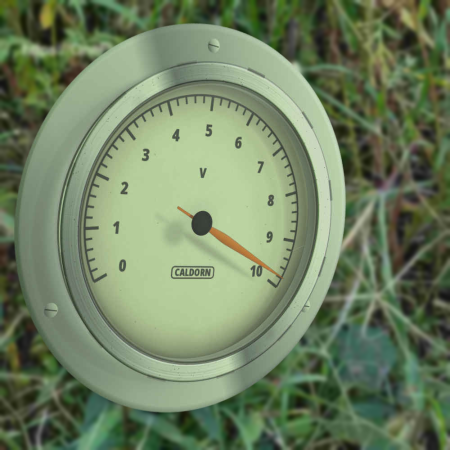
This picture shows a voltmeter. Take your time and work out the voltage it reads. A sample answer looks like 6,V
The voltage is 9.8,V
